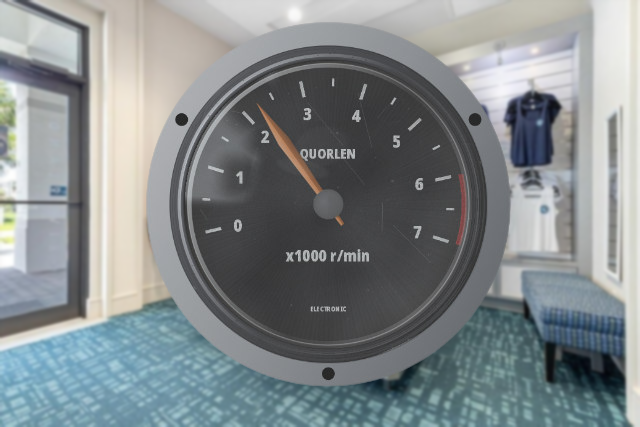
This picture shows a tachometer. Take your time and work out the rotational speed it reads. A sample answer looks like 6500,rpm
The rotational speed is 2250,rpm
